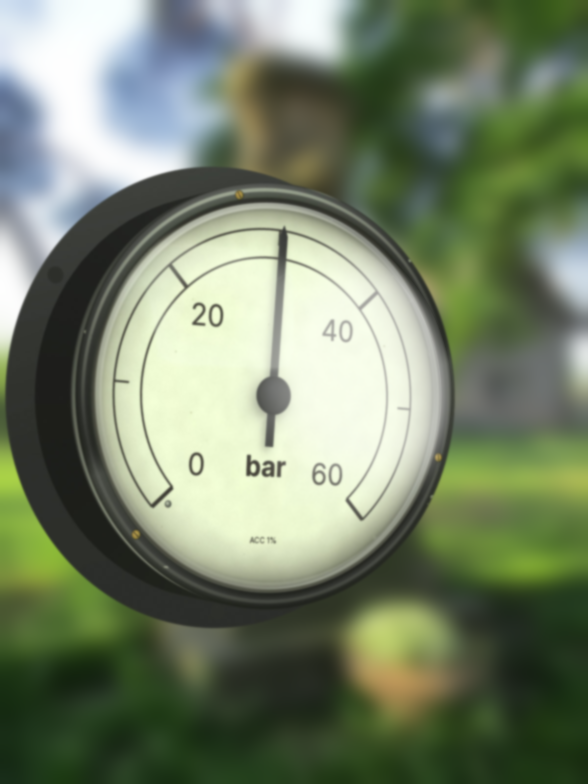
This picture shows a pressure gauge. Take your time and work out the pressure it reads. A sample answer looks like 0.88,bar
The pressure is 30,bar
